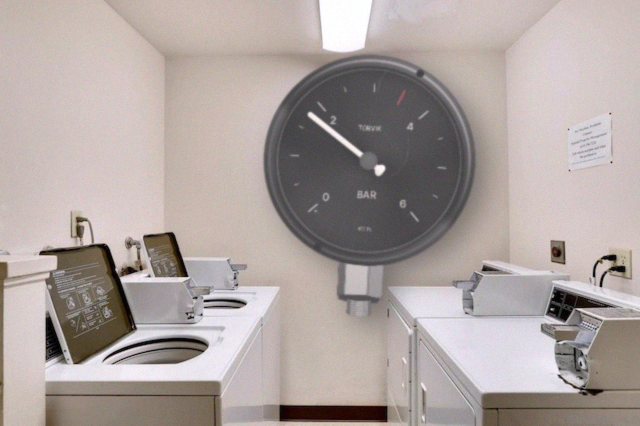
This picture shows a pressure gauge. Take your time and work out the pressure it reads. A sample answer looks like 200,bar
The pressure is 1.75,bar
